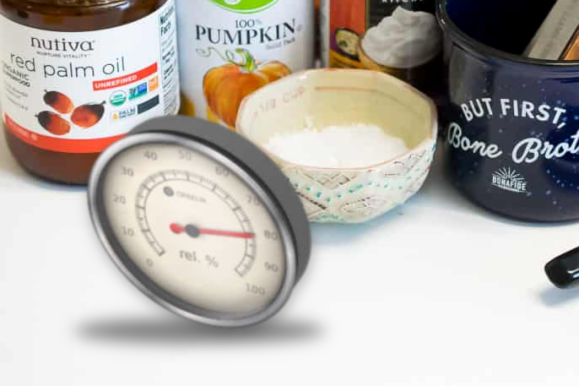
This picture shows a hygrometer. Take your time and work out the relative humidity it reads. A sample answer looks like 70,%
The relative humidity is 80,%
